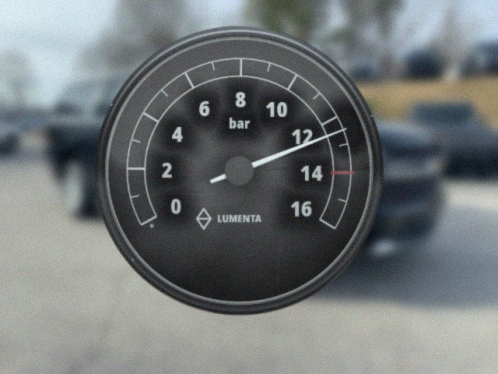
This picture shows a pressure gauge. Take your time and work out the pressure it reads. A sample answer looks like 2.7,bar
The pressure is 12.5,bar
